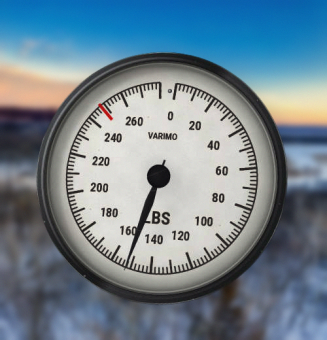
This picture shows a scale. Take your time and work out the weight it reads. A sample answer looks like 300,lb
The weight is 152,lb
